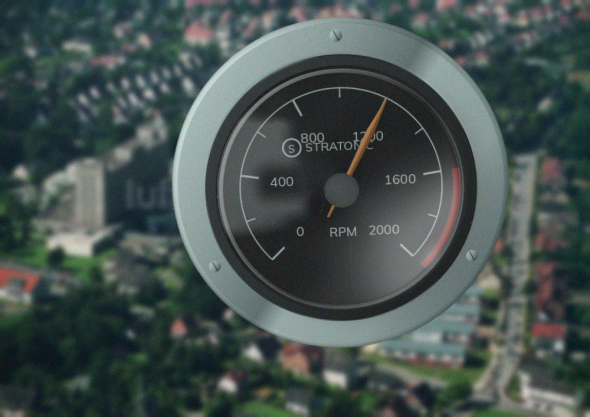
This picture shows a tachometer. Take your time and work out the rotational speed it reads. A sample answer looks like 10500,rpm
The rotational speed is 1200,rpm
